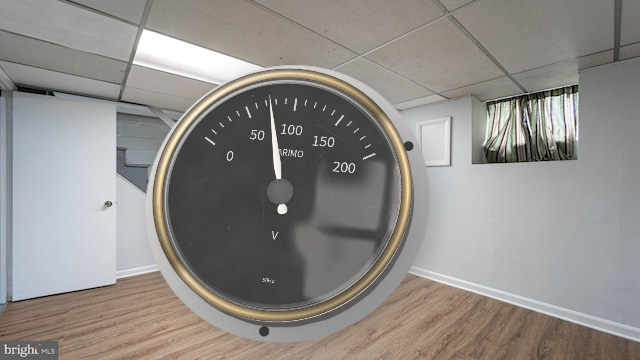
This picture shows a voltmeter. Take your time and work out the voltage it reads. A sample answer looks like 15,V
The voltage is 75,V
